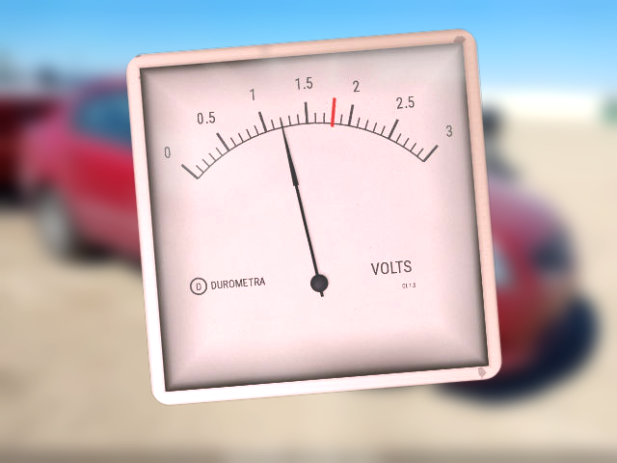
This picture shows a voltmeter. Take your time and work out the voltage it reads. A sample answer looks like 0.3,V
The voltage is 1.2,V
